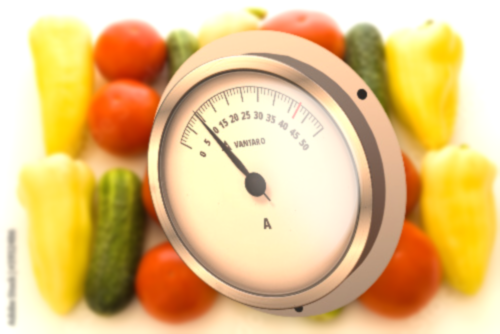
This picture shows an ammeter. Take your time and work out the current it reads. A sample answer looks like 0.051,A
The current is 10,A
